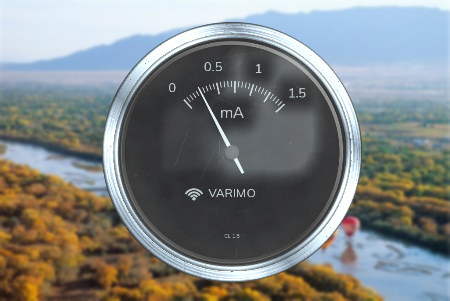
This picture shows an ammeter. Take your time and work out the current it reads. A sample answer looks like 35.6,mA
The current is 0.25,mA
